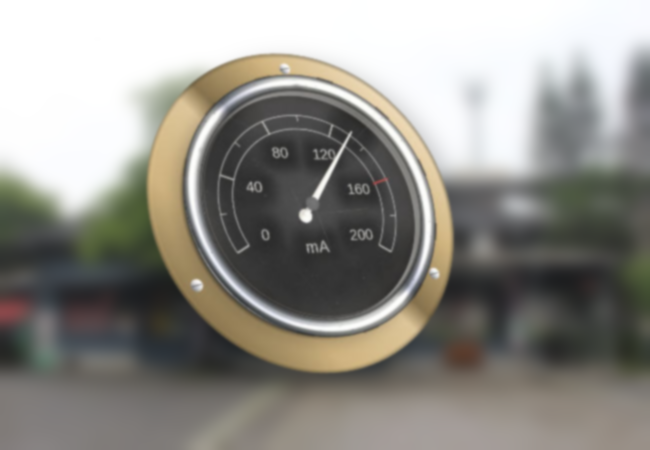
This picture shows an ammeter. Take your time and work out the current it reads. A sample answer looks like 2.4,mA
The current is 130,mA
